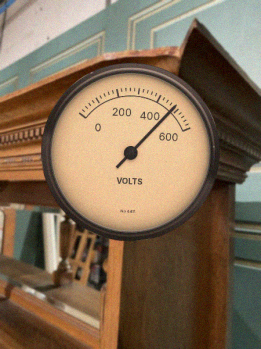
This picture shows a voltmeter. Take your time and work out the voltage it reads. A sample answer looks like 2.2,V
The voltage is 480,V
